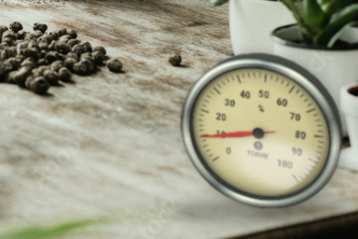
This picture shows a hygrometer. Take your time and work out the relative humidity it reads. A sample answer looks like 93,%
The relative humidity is 10,%
